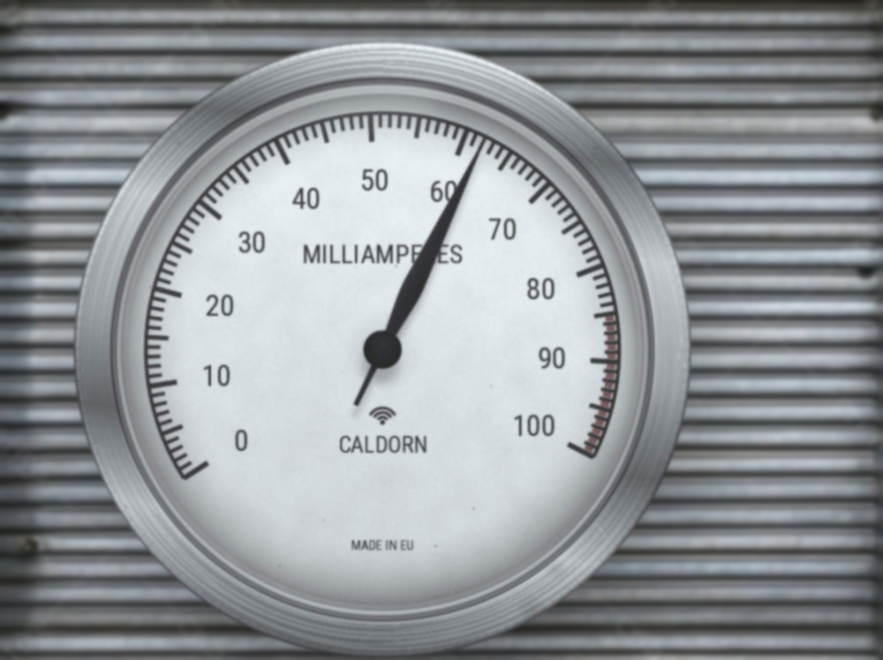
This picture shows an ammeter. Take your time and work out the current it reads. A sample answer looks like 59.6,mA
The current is 62,mA
